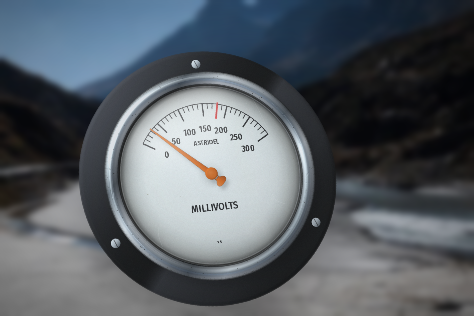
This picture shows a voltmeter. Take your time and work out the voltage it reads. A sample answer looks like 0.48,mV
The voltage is 30,mV
